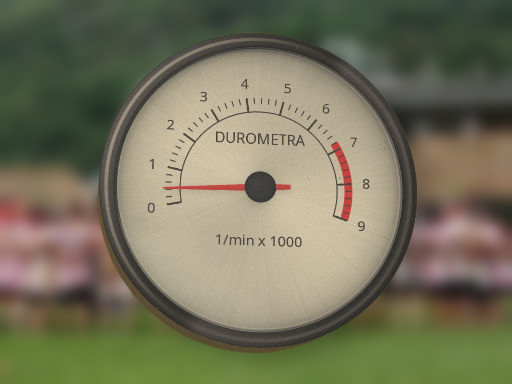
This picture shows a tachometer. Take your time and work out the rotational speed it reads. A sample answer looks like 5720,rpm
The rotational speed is 400,rpm
